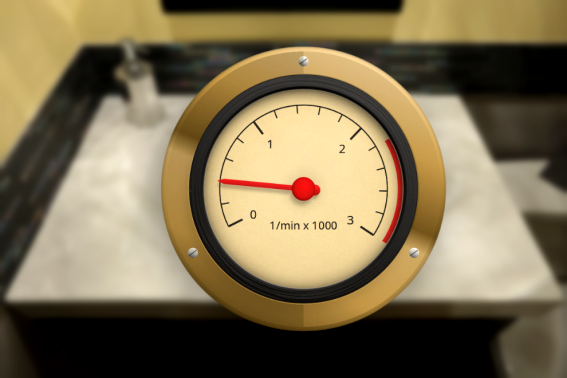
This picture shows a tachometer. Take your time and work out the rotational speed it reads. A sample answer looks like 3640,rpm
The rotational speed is 400,rpm
